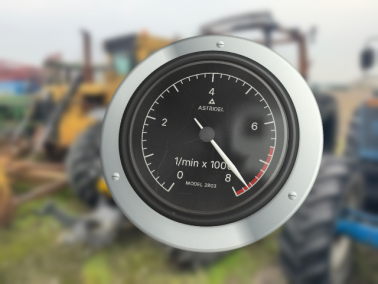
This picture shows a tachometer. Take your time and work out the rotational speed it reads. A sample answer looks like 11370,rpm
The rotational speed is 7700,rpm
